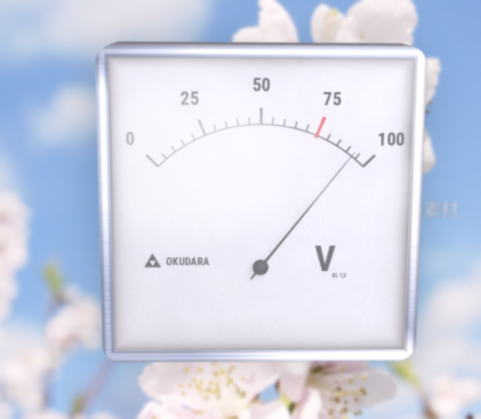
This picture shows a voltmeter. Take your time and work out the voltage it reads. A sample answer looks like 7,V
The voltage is 92.5,V
